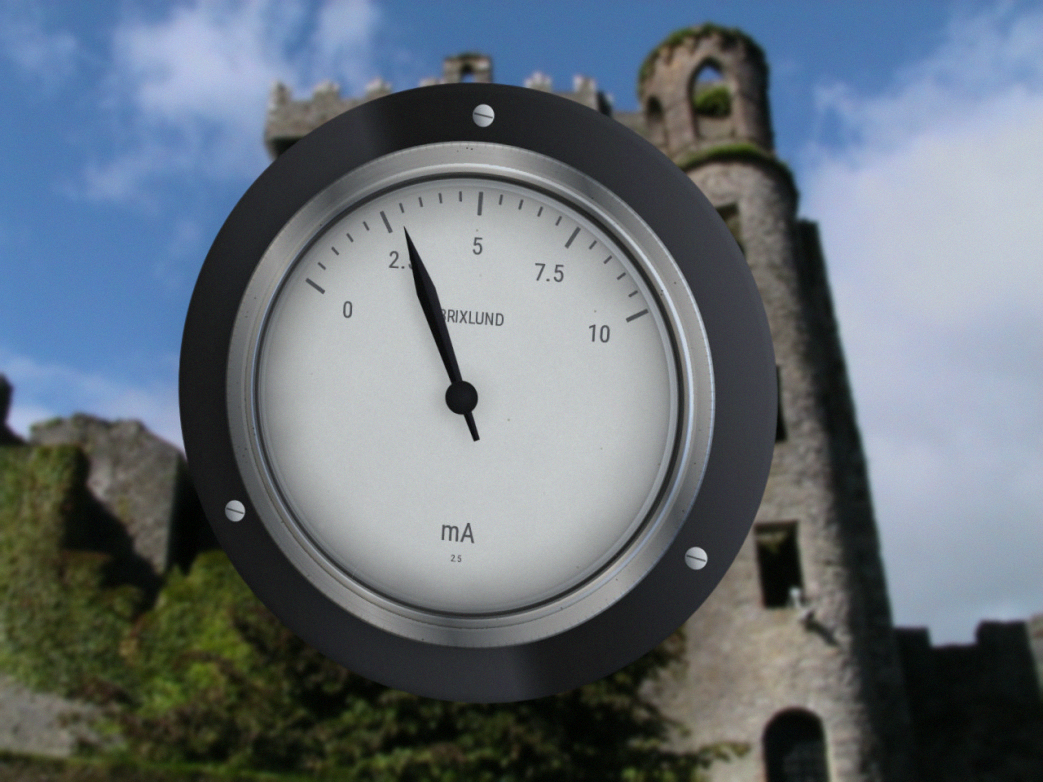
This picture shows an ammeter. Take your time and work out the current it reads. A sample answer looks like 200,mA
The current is 3,mA
